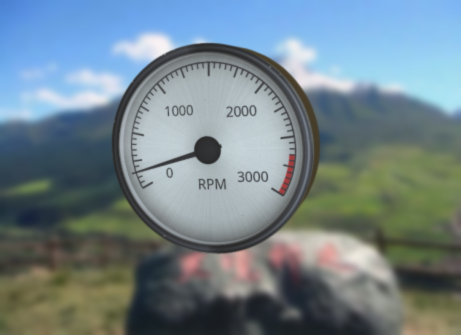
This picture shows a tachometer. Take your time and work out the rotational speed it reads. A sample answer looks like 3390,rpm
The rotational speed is 150,rpm
